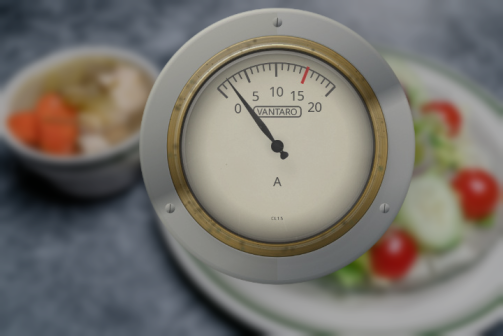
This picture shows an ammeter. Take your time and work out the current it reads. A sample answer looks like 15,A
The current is 2,A
